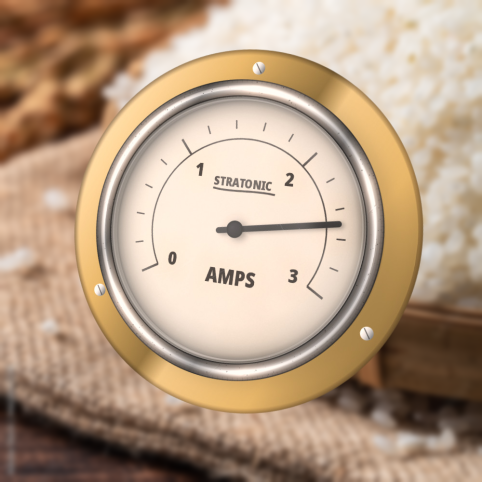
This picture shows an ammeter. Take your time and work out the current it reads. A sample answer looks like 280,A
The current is 2.5,A
